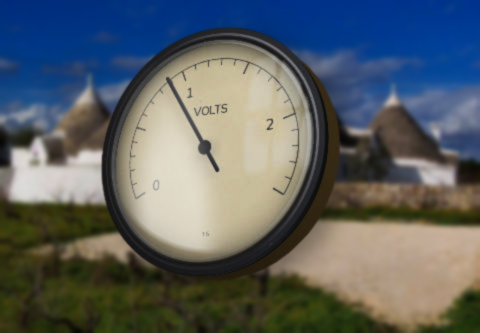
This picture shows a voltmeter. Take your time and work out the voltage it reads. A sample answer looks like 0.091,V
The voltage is 0.9,V
